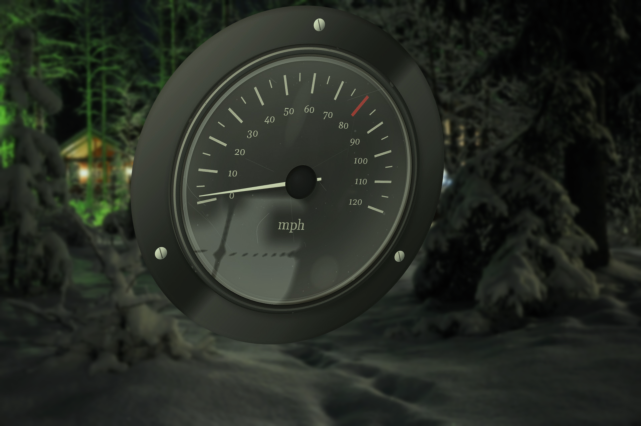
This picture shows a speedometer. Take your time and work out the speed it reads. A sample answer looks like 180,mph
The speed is 2.5,mph
